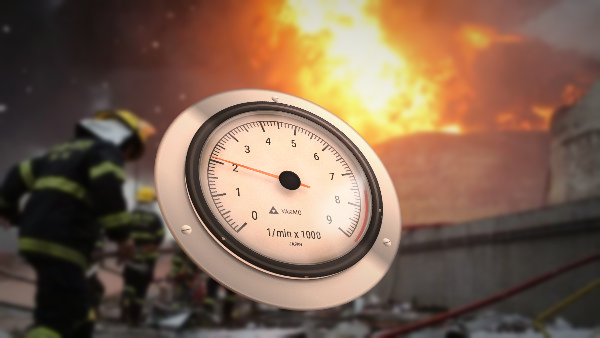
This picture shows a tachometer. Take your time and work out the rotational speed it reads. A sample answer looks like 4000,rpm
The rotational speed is 2000,rpm
